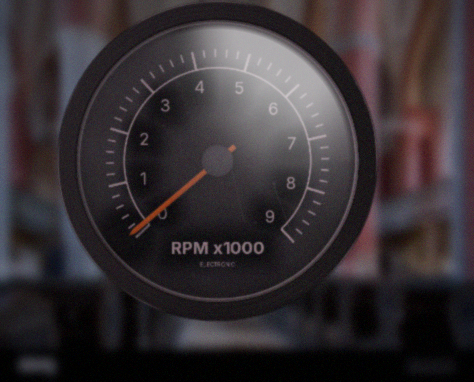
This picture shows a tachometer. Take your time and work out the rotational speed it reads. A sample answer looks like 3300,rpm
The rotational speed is 100,rpm
